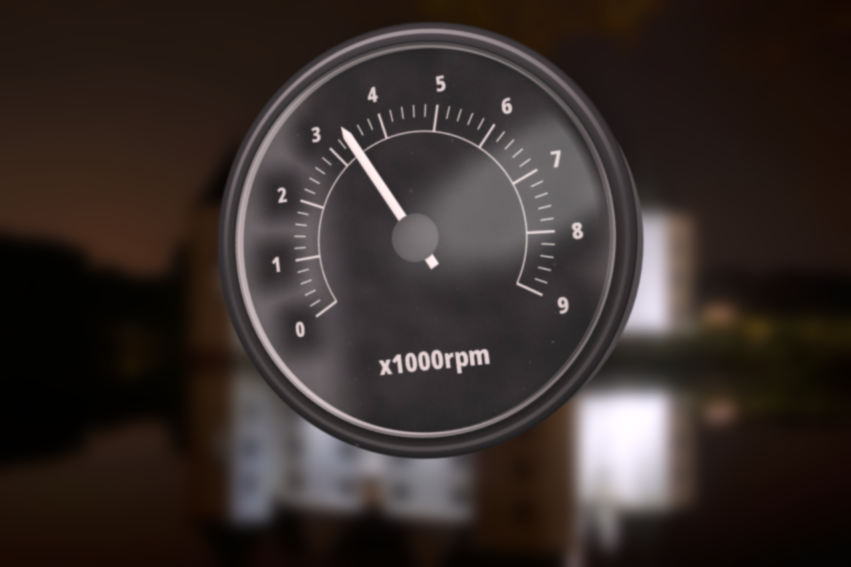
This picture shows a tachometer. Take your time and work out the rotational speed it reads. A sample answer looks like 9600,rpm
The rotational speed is 3400,rpm
